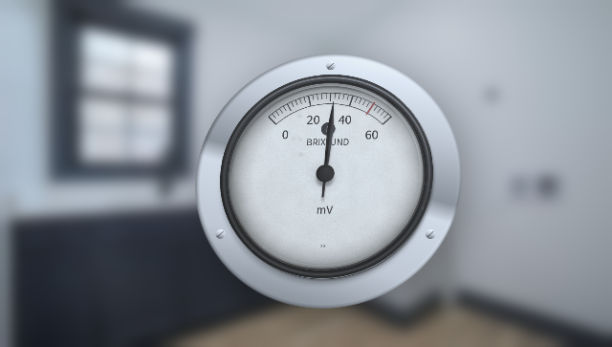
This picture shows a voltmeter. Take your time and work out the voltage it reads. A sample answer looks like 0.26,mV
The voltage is 32,mV
